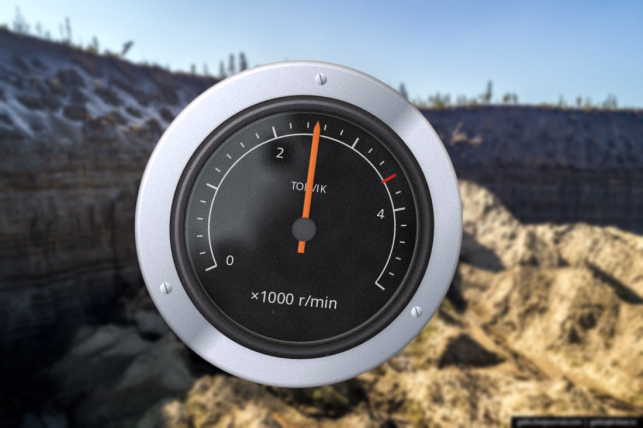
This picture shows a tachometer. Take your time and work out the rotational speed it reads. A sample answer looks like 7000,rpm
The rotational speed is 2500,rpm
